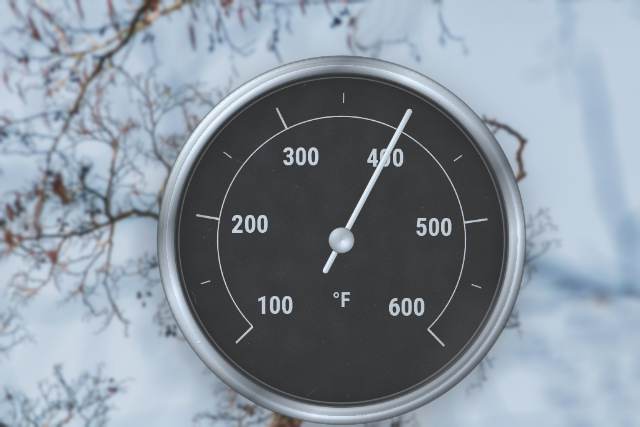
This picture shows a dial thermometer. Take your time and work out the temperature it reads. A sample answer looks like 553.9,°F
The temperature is 400,°F
